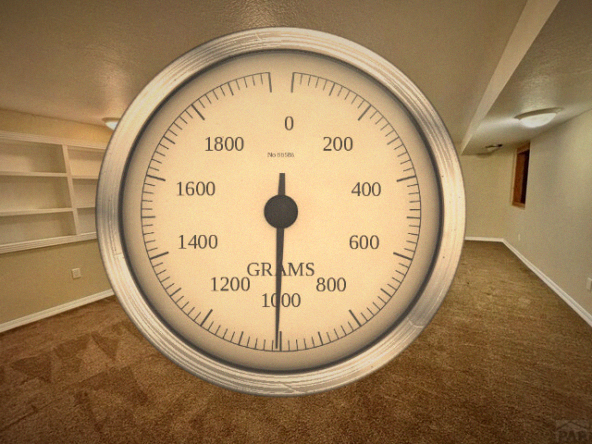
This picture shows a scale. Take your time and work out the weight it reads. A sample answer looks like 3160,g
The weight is 1010,g
